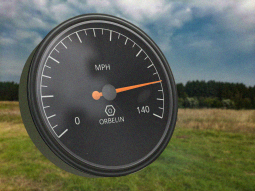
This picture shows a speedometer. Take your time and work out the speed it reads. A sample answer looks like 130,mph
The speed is 120,mph
